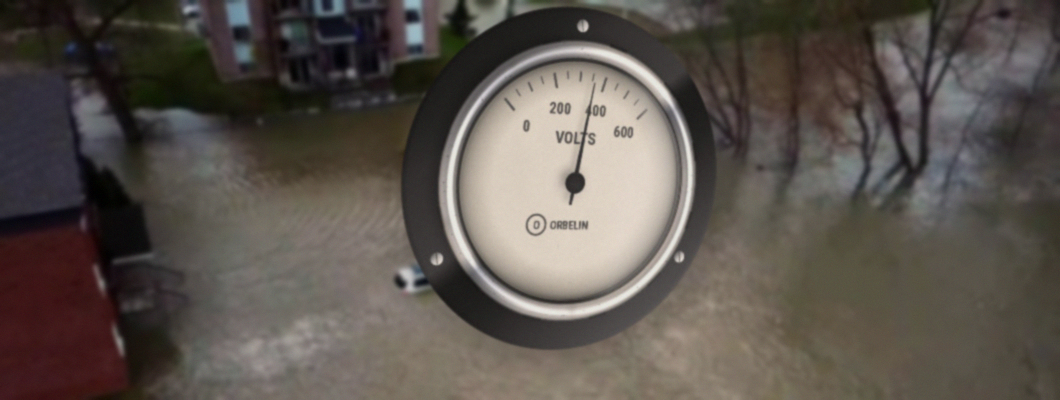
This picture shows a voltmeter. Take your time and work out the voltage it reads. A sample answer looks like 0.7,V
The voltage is 350,V
